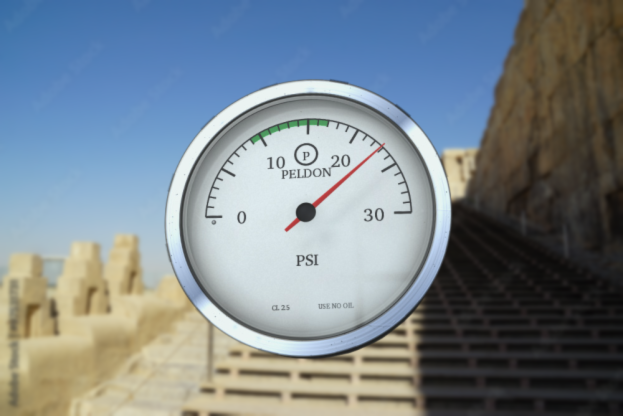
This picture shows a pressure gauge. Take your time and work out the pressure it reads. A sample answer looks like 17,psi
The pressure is 23,psi
